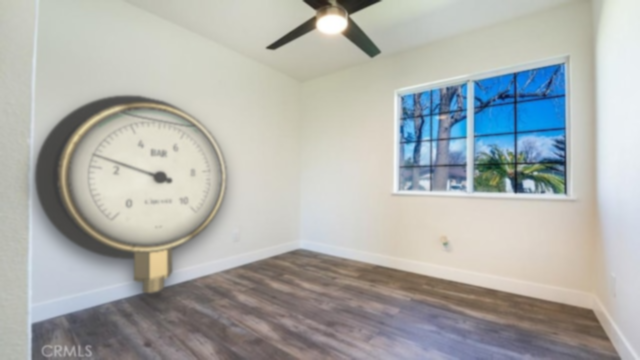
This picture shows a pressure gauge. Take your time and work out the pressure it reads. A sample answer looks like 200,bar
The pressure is 2.4,bar
